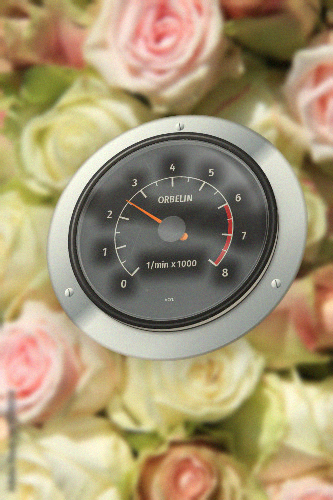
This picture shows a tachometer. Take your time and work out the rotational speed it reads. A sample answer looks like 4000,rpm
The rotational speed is 2500,rpm
